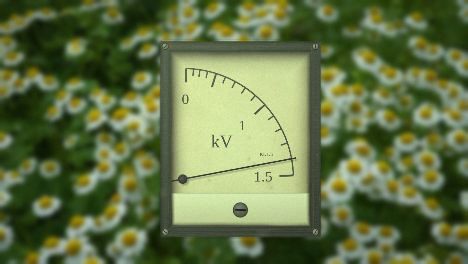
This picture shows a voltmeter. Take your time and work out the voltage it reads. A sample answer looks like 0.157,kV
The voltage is 1.4,kV
